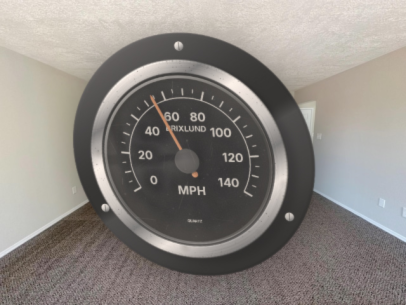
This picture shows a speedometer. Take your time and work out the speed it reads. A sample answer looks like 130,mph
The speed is 55,mph
